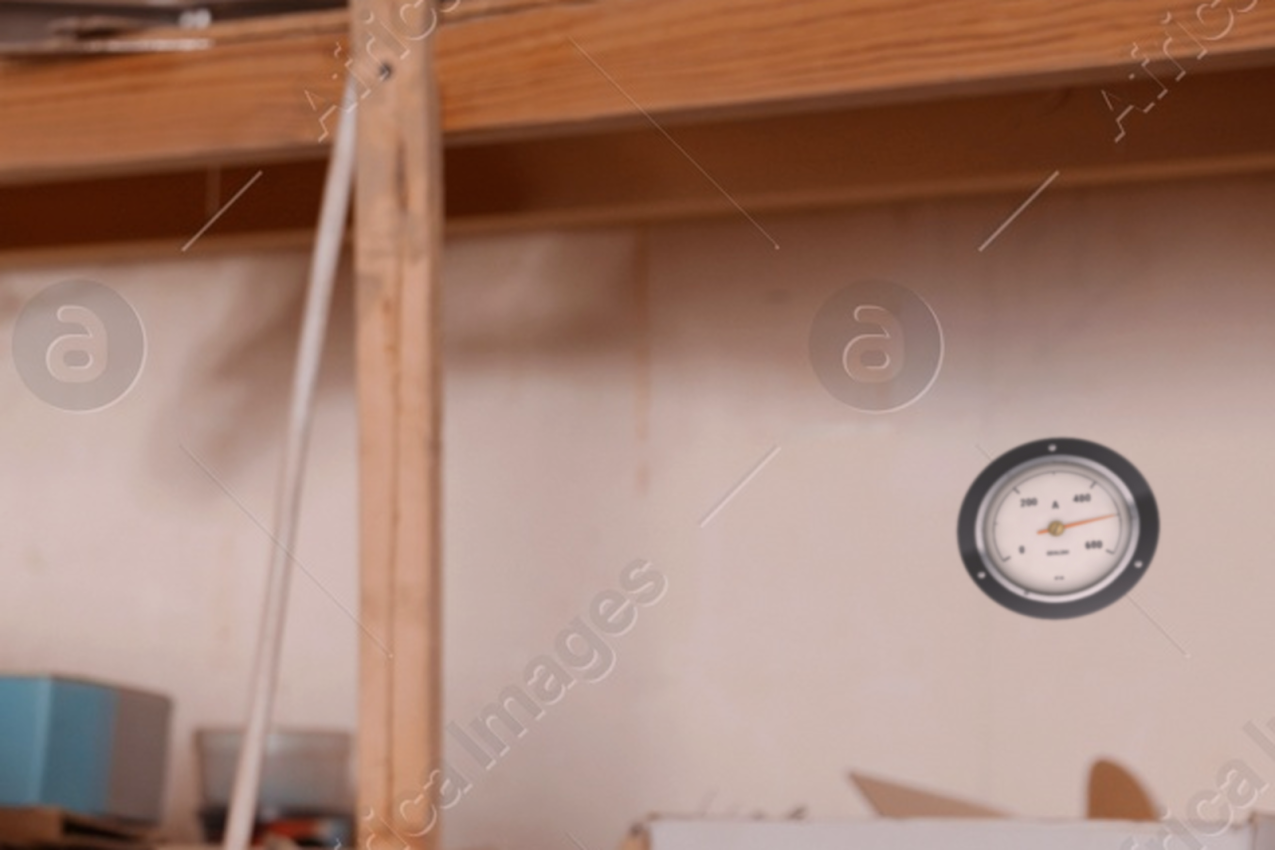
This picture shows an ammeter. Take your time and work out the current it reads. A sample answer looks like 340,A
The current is 500,A
